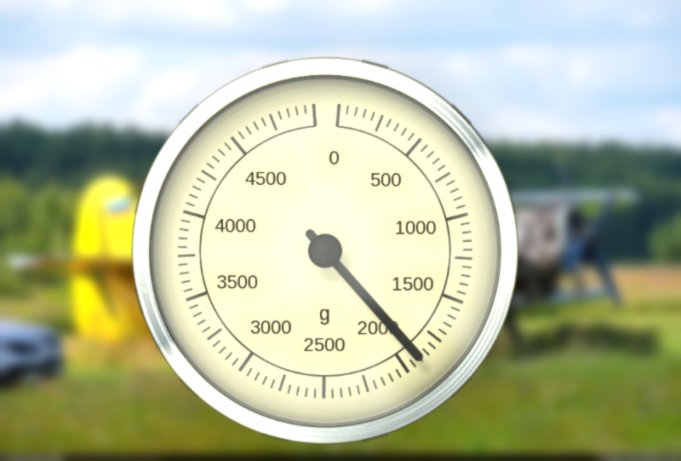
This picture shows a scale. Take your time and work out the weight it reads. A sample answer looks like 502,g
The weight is 1900,g
